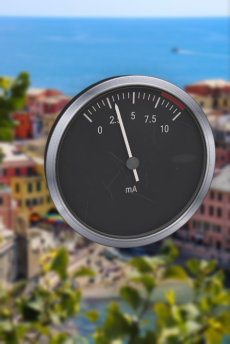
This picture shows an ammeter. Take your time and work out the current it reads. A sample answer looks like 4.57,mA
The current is 3,mA
